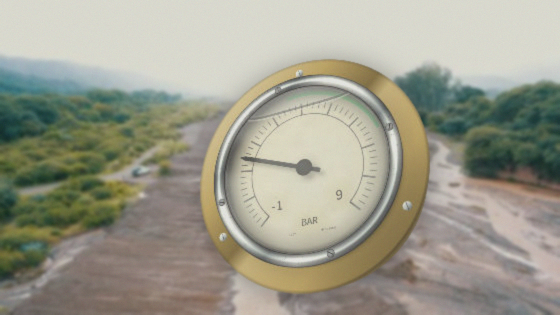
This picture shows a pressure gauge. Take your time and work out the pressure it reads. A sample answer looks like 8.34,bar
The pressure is 1.4,bar
